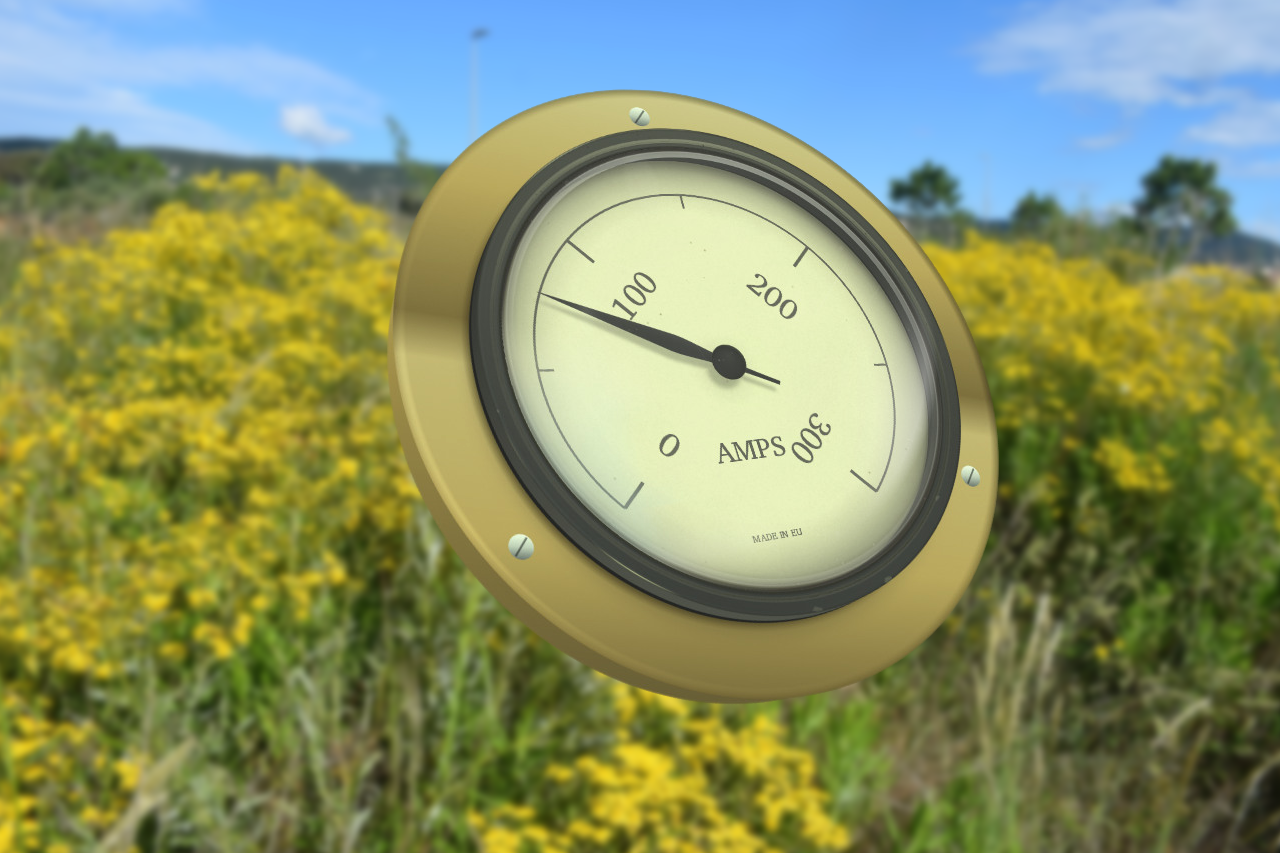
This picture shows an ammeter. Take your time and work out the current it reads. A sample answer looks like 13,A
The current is 75,A
